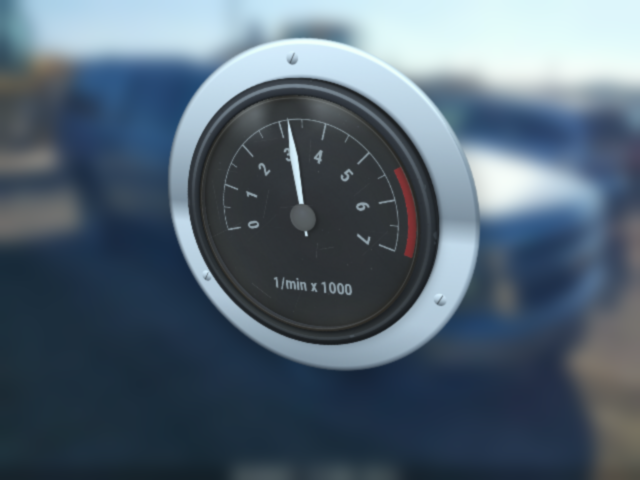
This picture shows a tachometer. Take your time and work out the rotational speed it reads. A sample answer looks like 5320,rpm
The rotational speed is 3250,rpm
